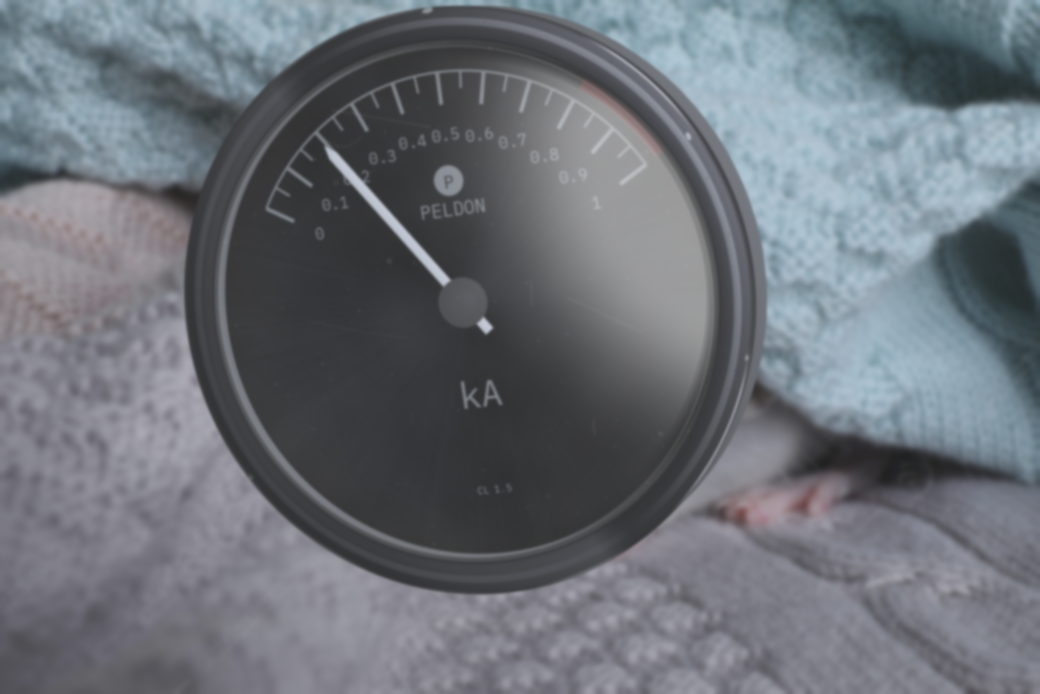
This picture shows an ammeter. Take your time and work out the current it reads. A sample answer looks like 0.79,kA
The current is 0.2,kA
